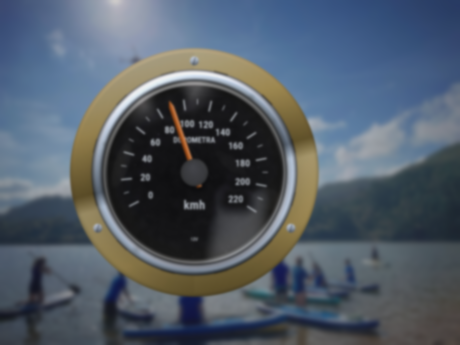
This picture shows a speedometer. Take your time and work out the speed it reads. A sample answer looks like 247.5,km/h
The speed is 90,km/h
